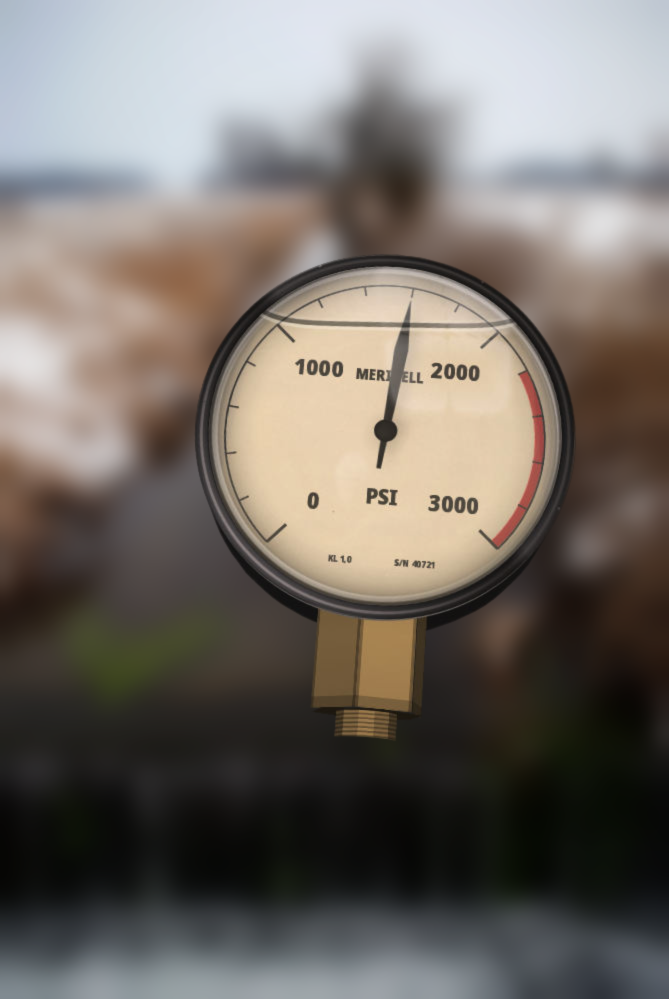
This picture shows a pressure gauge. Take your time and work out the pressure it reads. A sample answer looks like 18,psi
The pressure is 1600,psi
